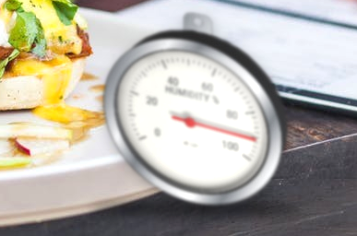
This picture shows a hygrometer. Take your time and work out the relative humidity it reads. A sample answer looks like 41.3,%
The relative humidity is 90,%
